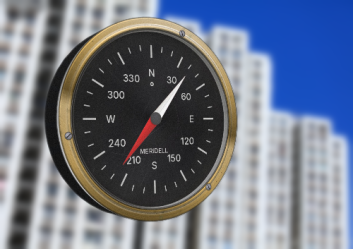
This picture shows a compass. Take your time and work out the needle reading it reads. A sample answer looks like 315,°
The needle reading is 220,°
